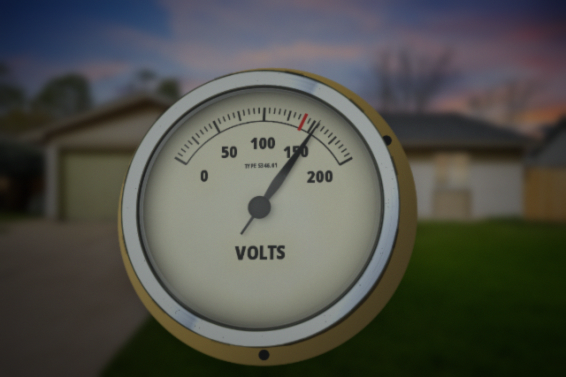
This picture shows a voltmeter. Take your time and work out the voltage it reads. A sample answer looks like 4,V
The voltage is 155,V
